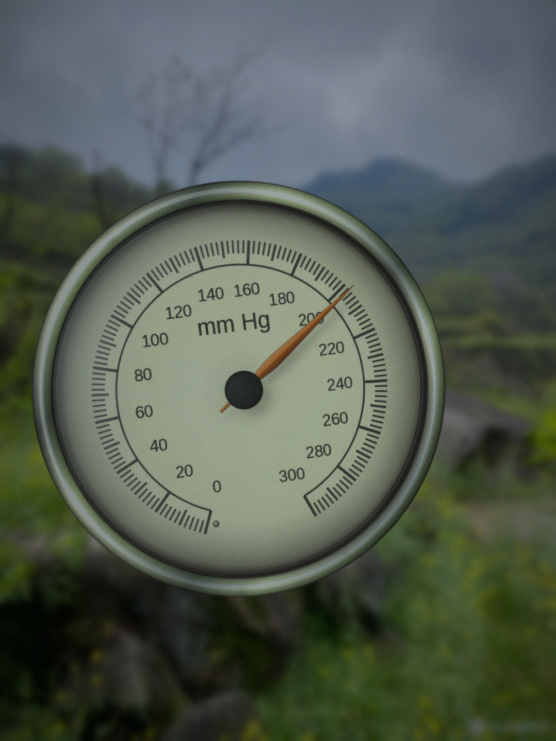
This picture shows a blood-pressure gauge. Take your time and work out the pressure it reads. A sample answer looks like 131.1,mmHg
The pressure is 202,mmHg
